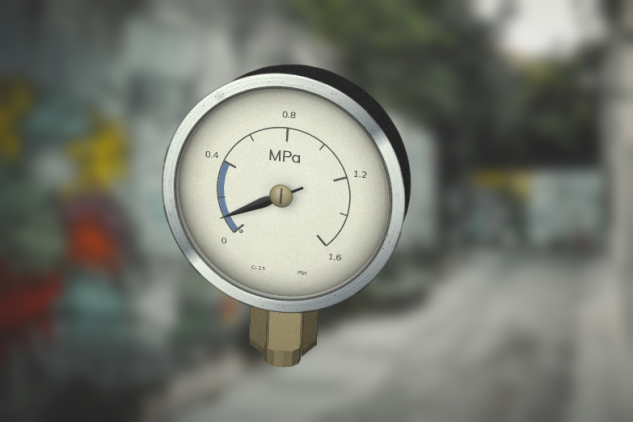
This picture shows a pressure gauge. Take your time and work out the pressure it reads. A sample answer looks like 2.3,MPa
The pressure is 0.1,MPa
